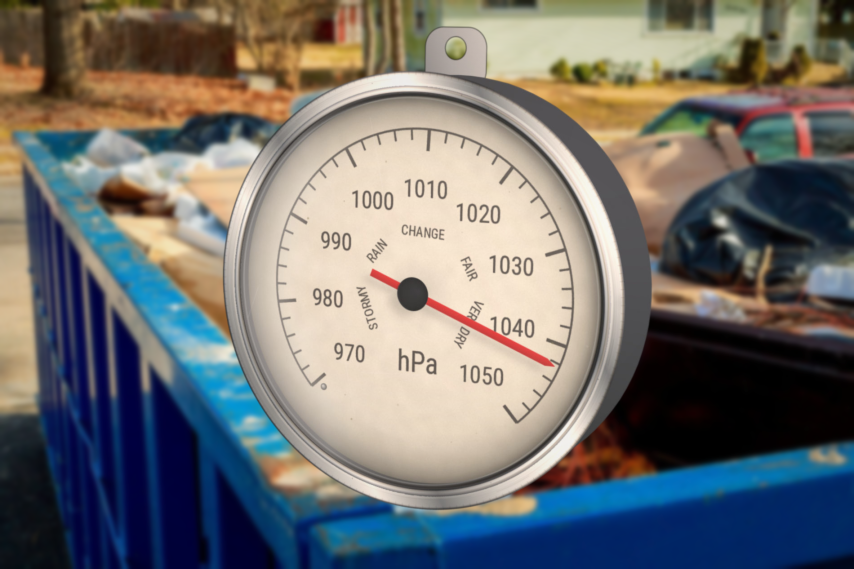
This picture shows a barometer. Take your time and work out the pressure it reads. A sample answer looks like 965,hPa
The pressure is 1042,hPa
